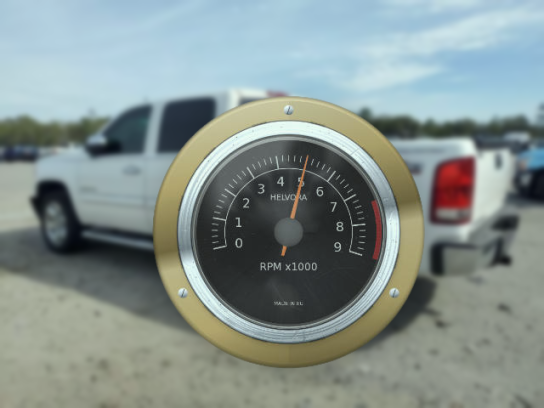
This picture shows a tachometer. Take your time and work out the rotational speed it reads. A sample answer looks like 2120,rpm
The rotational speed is 5000,rpm
